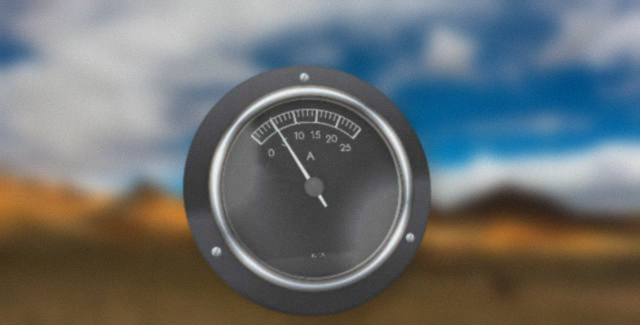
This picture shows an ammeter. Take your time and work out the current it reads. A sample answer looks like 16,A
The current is 5,A
